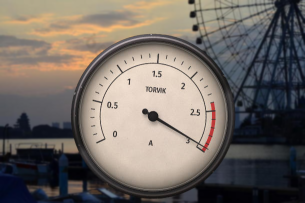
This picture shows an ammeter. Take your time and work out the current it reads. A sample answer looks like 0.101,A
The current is 2.95,A
